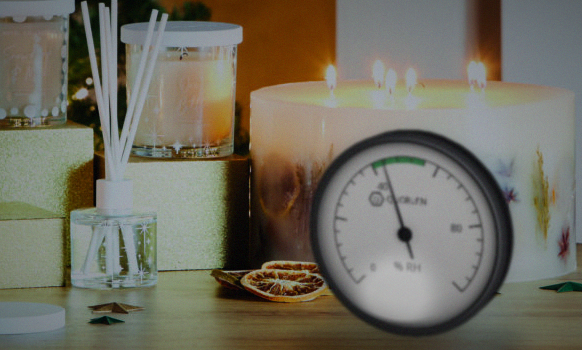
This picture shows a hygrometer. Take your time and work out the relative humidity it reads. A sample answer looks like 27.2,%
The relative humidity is 44,%
